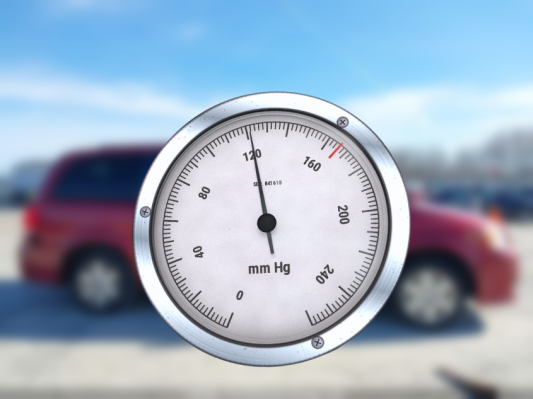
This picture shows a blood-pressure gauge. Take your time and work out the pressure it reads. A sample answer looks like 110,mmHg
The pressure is 122,mmHg
